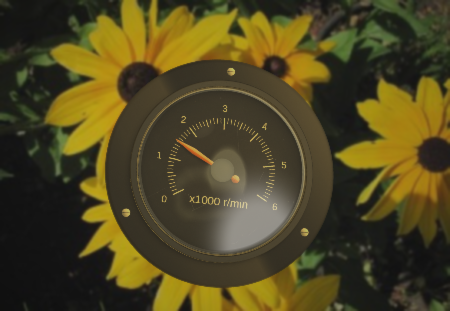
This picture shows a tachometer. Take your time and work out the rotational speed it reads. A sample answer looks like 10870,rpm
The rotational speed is 1500,rpm
